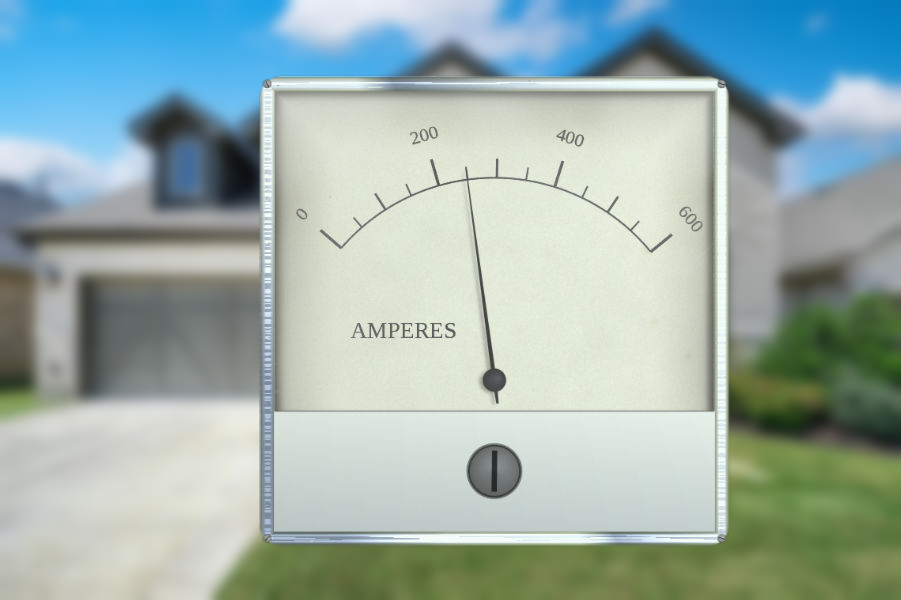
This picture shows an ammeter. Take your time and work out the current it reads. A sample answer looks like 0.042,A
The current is 250,A
